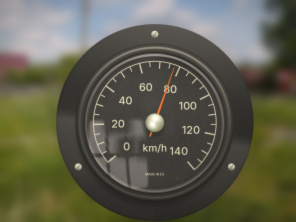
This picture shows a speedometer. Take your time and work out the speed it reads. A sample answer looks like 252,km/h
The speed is 77.5,km/h
